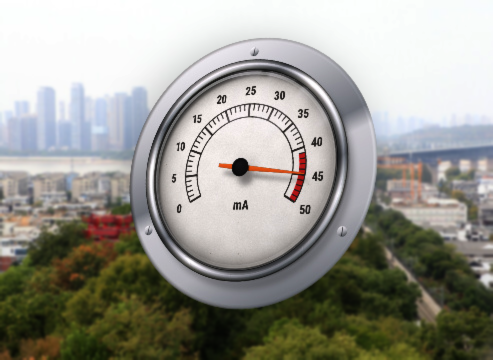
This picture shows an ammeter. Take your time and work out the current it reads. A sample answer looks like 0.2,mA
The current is 45,mA
